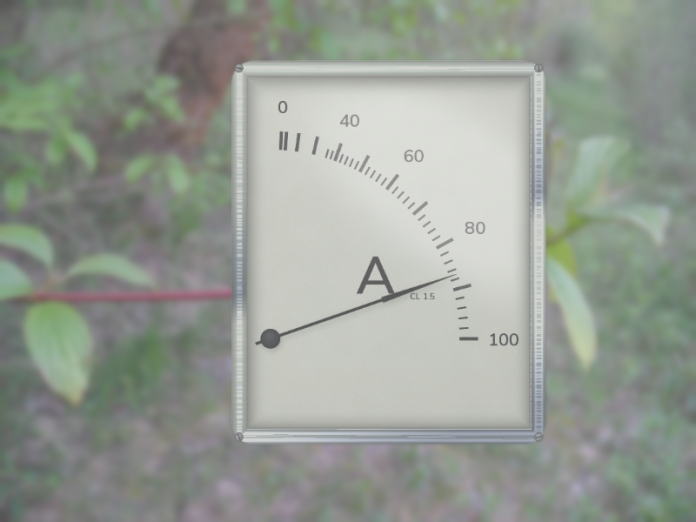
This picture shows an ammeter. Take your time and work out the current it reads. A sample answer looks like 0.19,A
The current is 87,A
